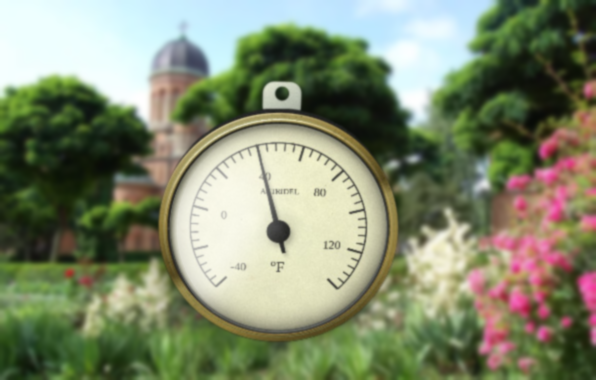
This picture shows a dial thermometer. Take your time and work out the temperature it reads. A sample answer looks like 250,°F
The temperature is 40,°F
